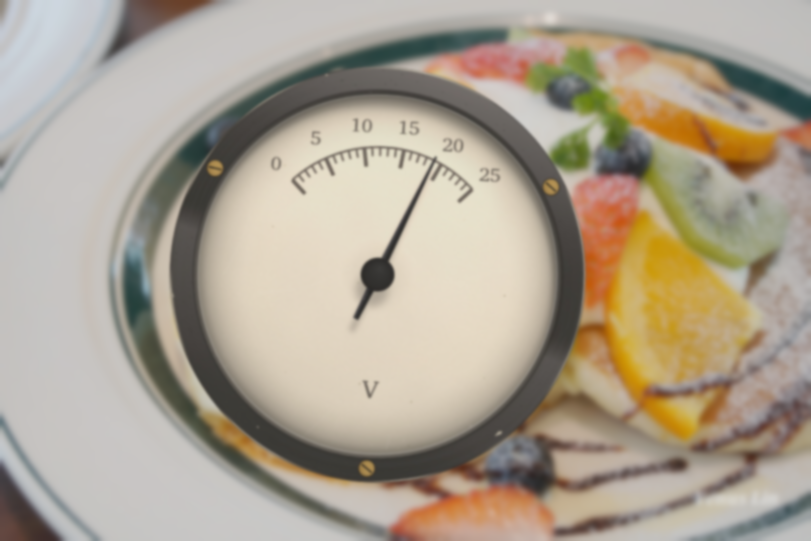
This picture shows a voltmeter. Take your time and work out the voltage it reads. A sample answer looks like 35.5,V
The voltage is 19,V
